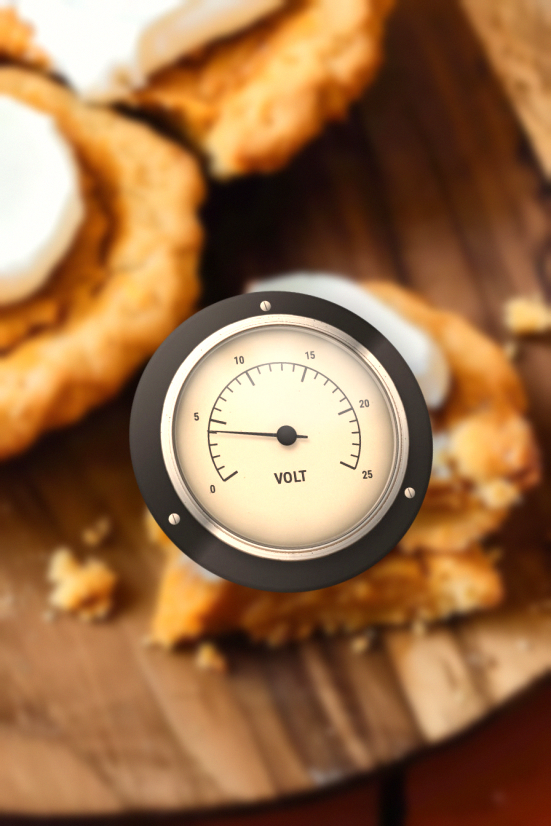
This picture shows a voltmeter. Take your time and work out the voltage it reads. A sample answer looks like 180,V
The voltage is 4,V
